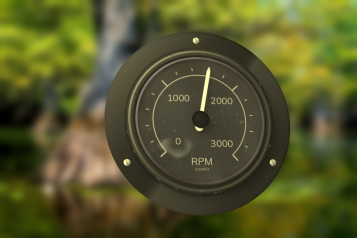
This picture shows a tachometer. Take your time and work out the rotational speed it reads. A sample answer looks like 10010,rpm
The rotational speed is 1600,rpm
